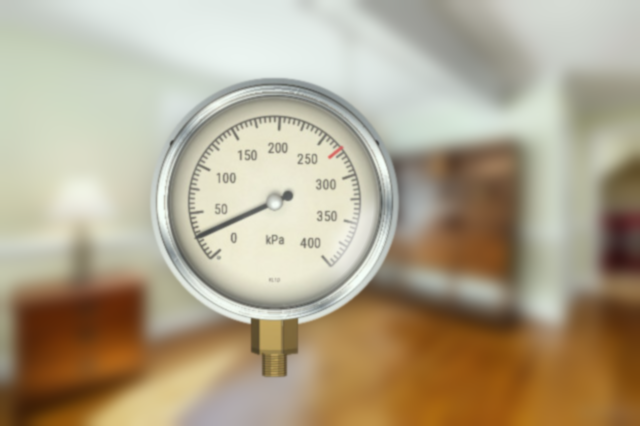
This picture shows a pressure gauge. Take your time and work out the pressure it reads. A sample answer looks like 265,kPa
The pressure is 25,kPa
